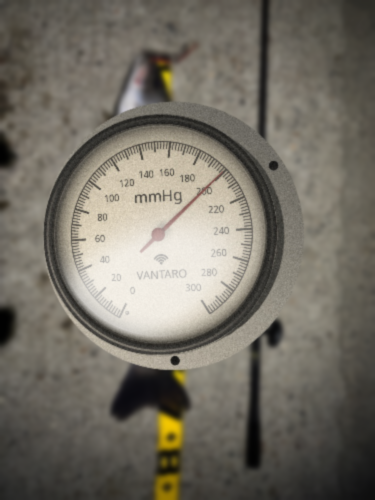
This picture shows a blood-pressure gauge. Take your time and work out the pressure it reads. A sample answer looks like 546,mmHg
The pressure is 200,mmHg
